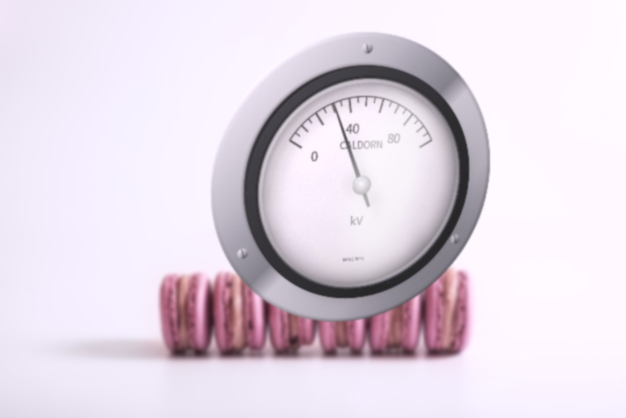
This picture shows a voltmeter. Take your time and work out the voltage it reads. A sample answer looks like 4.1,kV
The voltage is 30,kV
